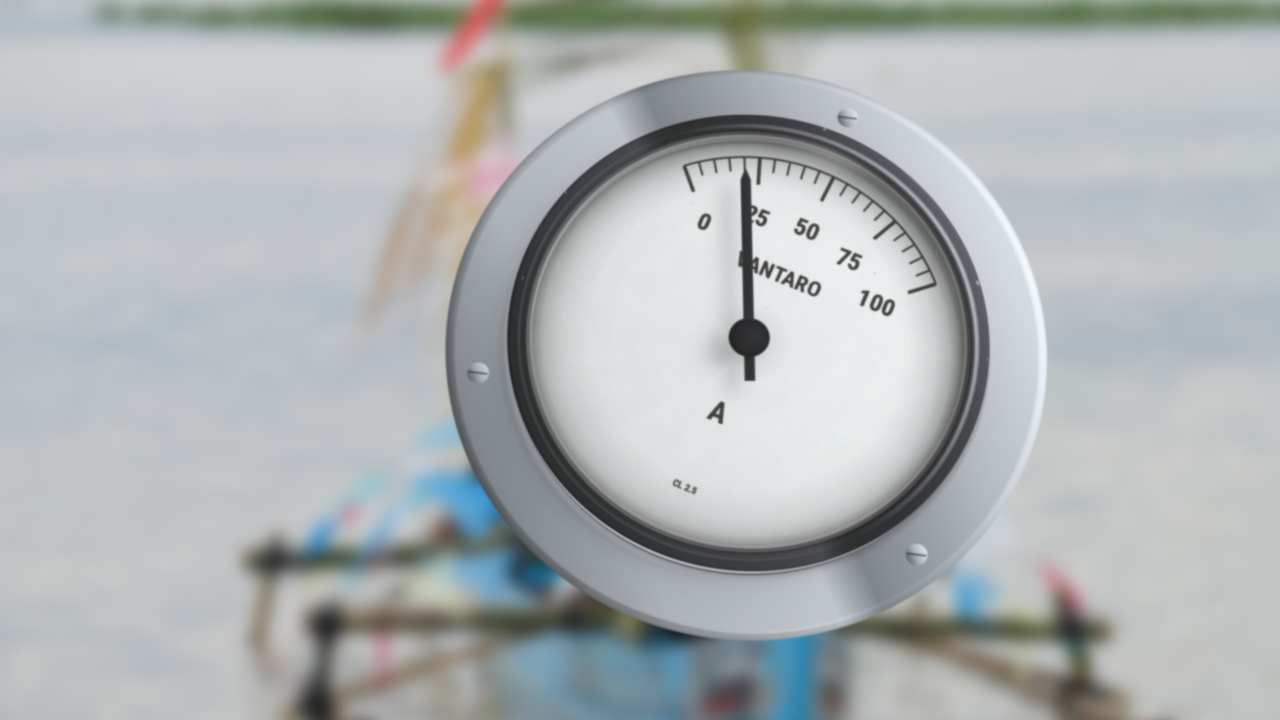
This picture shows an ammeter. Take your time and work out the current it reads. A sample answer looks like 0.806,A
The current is 20,A
